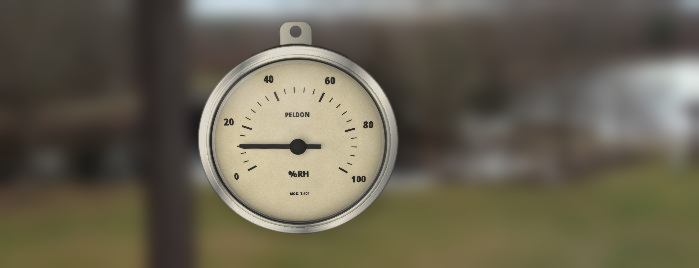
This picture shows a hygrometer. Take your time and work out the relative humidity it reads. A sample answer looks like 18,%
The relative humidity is 12,%
